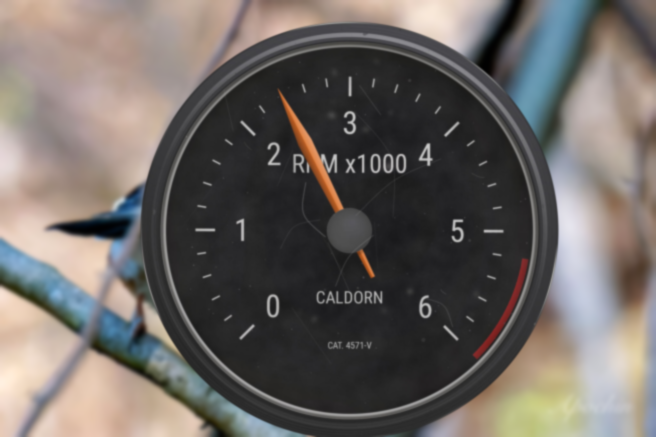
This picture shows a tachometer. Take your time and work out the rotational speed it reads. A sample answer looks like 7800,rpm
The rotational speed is 2400,rpm
